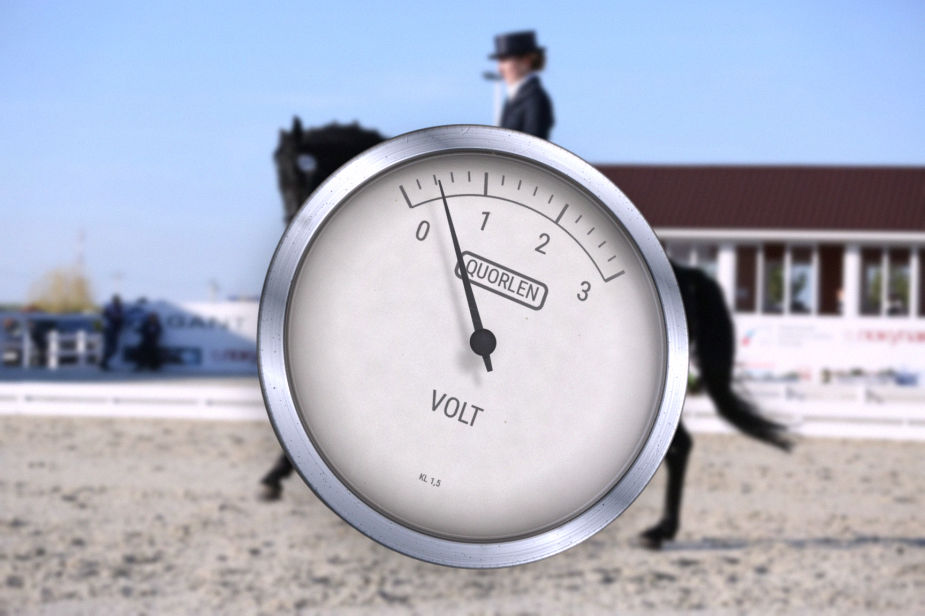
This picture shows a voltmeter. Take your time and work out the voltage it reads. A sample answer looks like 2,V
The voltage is 0.4,V
